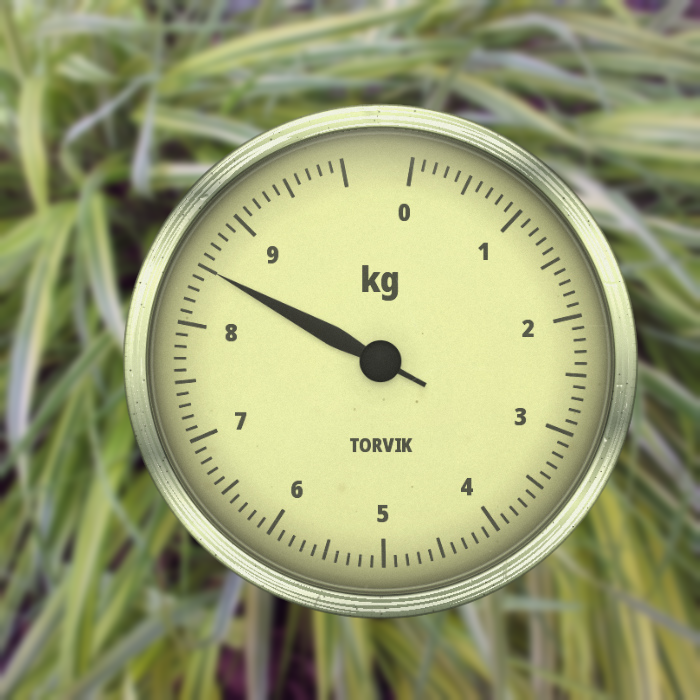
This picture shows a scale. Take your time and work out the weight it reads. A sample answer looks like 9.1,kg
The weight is 8.5,kg
